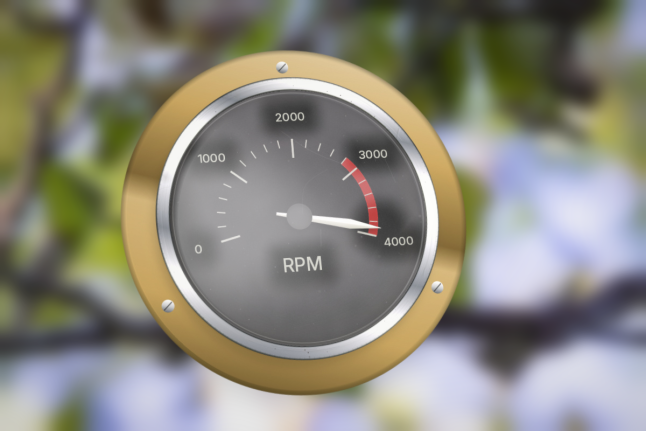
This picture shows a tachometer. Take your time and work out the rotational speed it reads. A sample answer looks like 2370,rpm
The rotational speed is 3900,rpm
